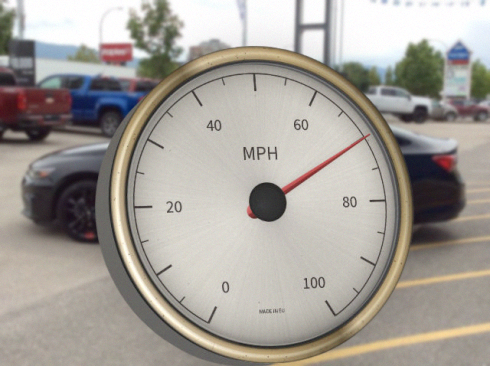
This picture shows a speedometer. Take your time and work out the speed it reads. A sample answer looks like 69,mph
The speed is 70,mph
